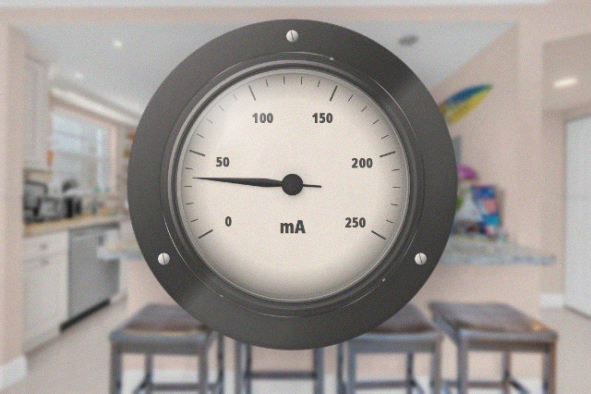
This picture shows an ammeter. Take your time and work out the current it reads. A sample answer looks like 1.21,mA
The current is 35,mA
